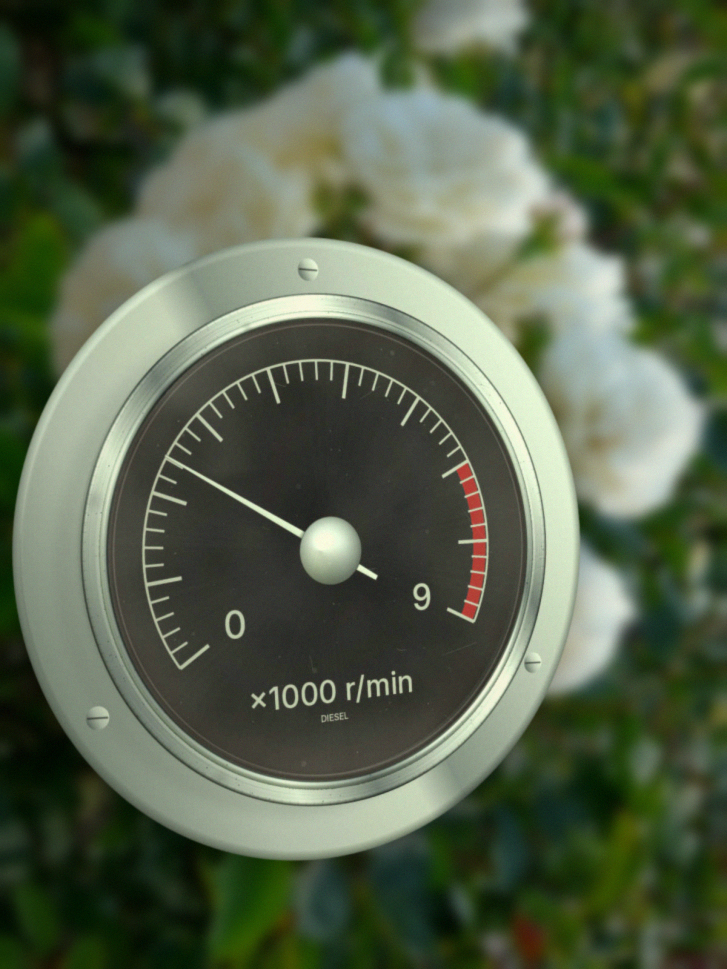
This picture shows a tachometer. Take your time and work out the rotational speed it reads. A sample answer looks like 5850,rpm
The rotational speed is 2400,rpm
